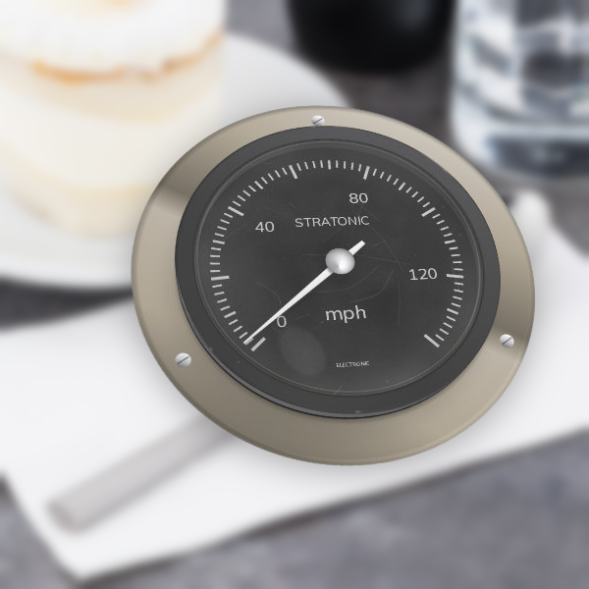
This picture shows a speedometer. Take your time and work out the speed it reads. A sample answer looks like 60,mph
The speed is 2,mph
